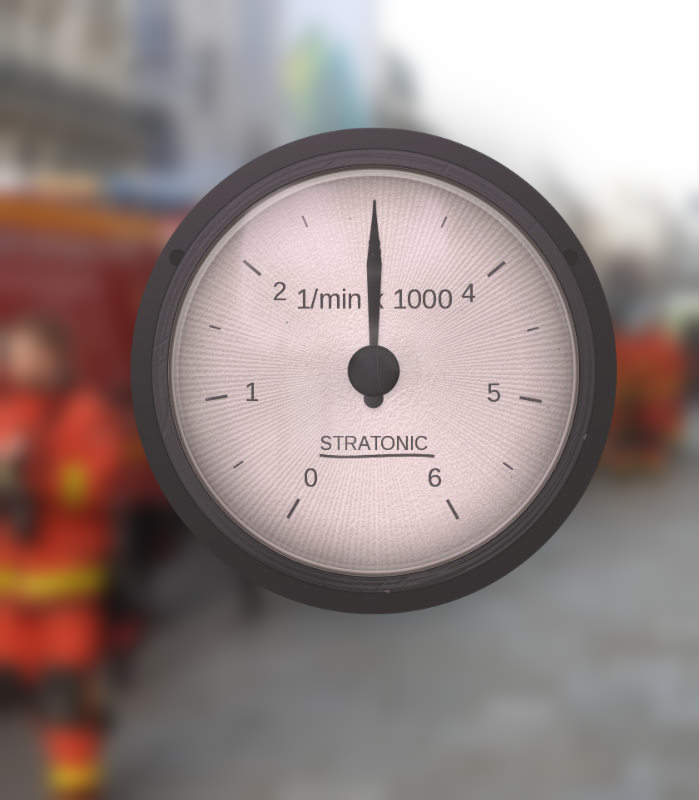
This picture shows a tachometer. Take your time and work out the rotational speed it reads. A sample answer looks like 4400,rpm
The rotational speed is 3000,rpm
